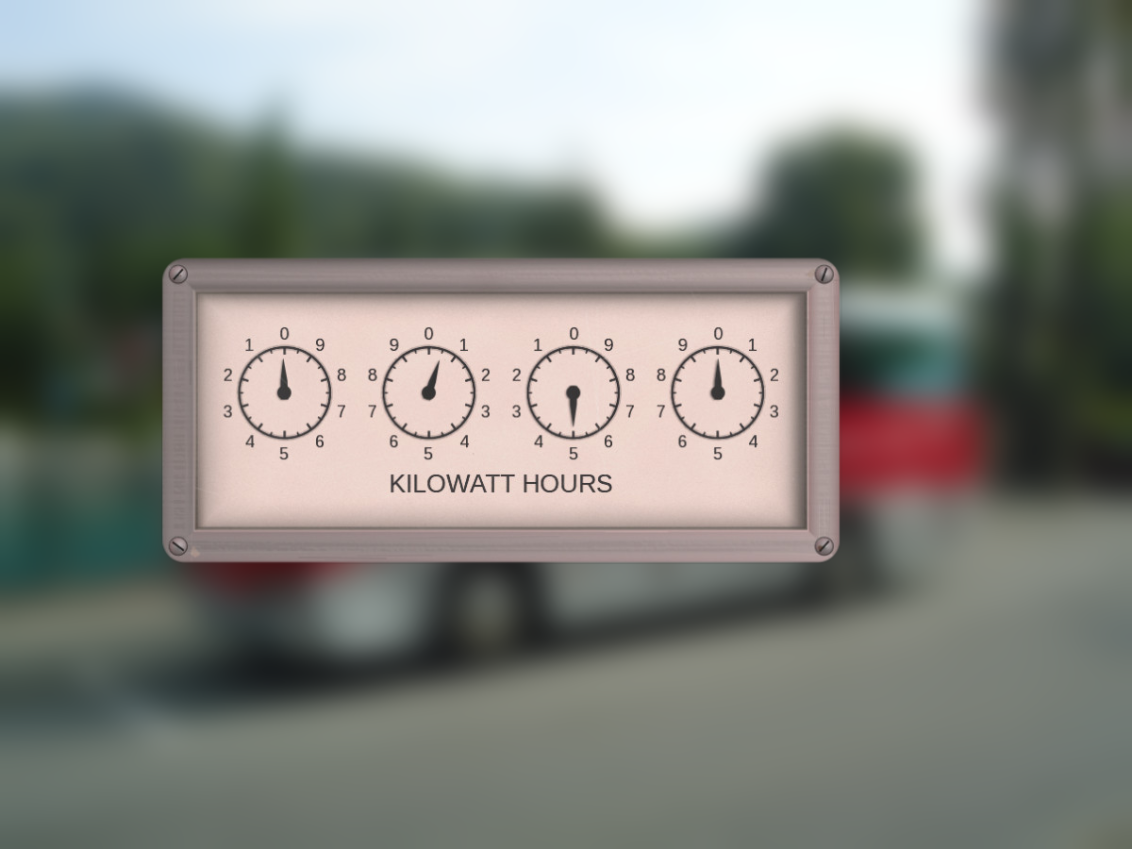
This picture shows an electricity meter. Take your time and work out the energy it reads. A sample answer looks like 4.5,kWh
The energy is 50,kWh
